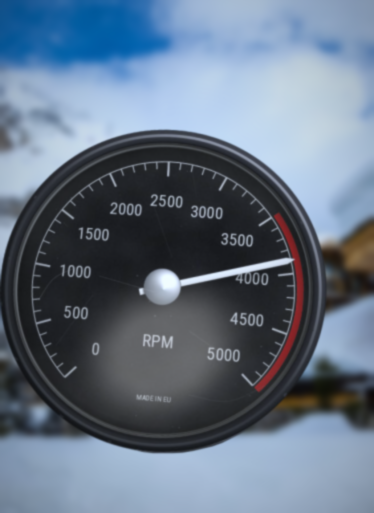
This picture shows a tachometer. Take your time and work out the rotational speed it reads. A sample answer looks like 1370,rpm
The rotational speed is 3900,rpm
